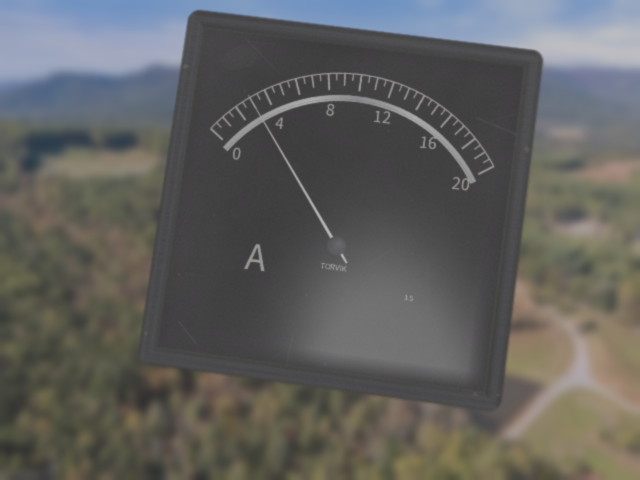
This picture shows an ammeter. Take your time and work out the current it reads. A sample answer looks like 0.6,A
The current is 3,A
